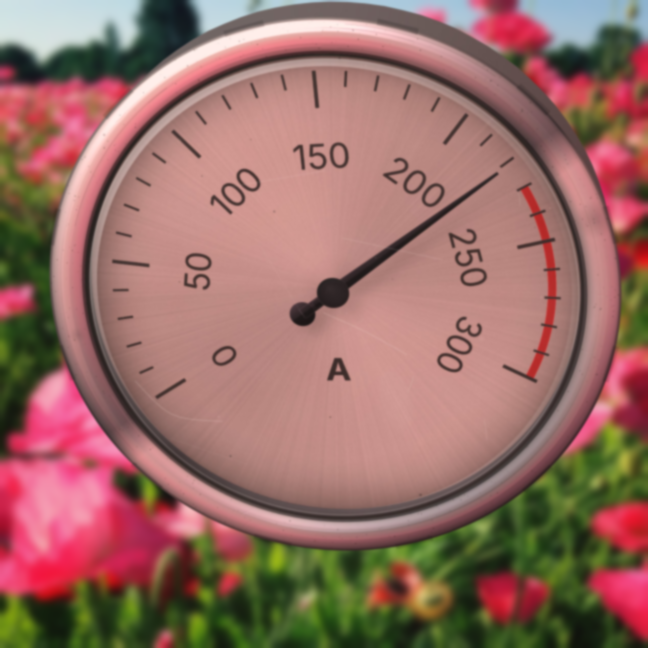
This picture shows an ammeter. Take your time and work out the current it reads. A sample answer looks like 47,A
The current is 220,A
